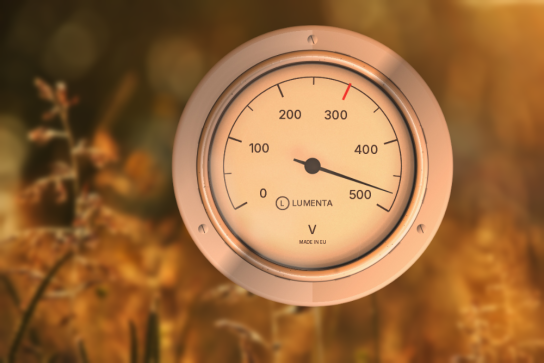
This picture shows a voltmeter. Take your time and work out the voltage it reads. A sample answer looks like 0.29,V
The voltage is 475,V
